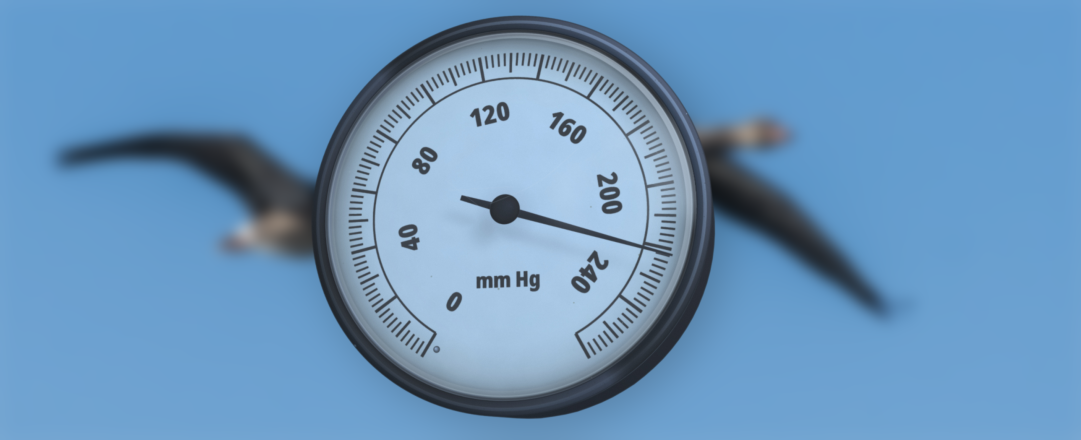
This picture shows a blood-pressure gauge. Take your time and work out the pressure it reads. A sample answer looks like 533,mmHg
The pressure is 222,mmHg
